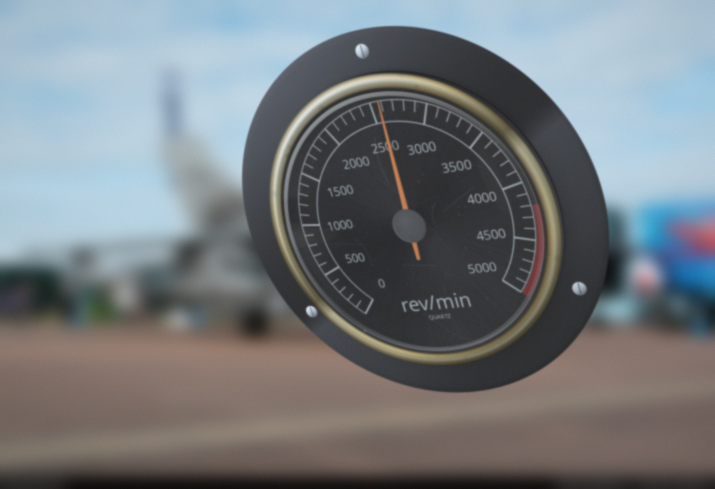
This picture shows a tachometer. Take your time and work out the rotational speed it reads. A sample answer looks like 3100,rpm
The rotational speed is 2600,rpm
